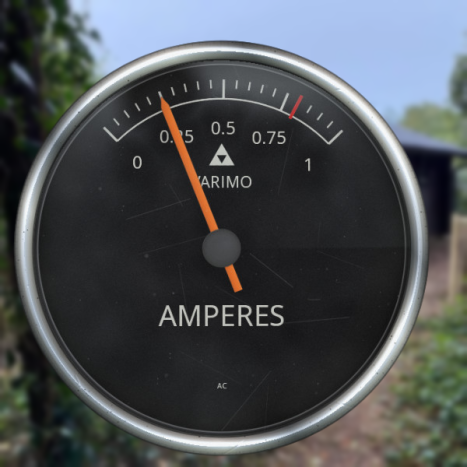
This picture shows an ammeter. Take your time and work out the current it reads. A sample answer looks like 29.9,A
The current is 0.25,A
